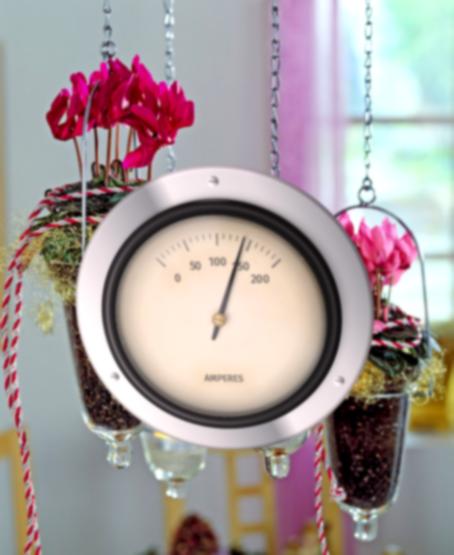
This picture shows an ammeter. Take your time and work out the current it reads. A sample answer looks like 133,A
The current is 140,A
